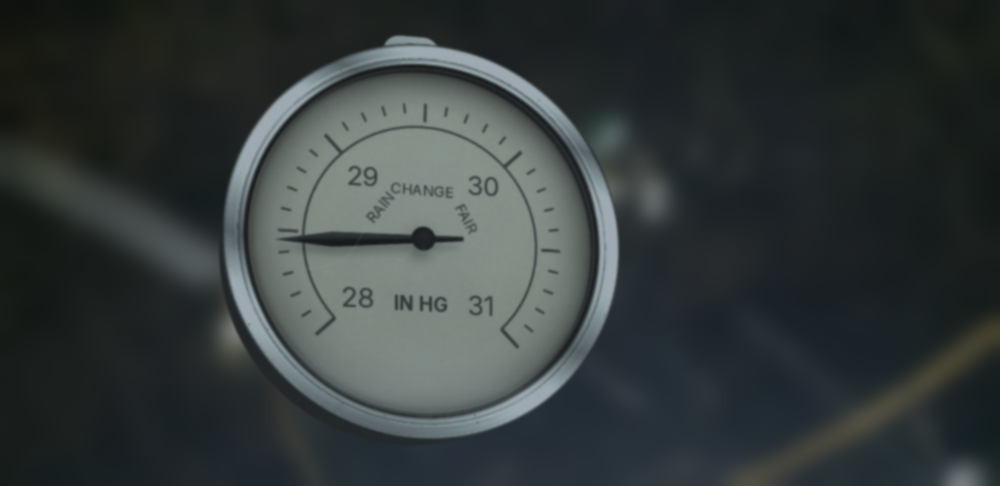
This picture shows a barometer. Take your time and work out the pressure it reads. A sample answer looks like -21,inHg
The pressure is 28.45,inHg
